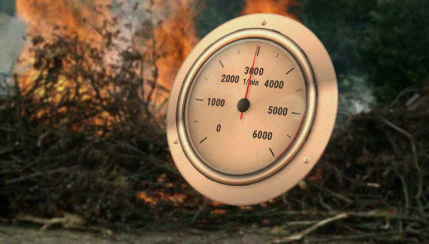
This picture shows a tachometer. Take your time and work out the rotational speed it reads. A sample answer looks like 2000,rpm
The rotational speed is 3000,rpm
